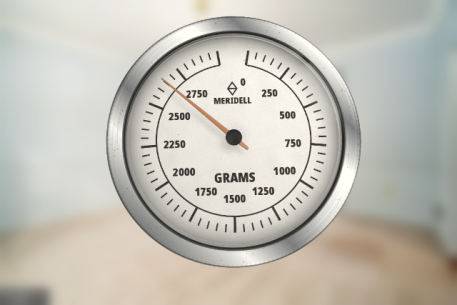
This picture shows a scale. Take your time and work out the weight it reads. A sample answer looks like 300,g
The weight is 2650,g
